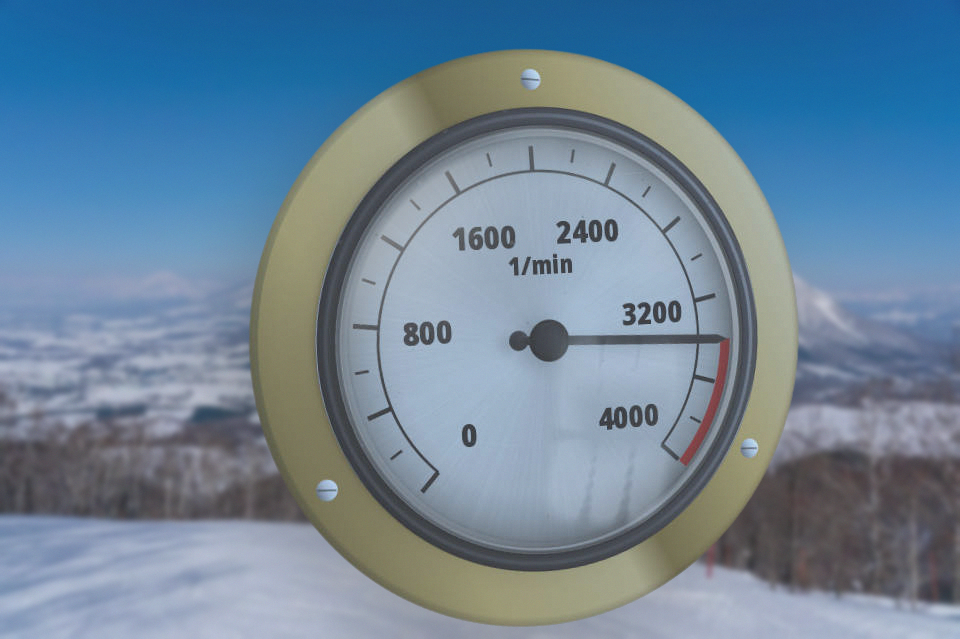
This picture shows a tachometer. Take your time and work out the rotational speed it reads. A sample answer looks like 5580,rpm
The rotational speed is 3400,rpm
